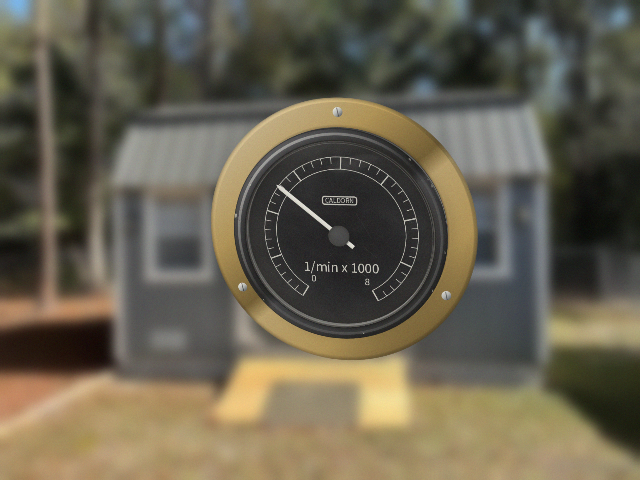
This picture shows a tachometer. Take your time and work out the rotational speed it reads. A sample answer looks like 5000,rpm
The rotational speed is 2600,rpm
